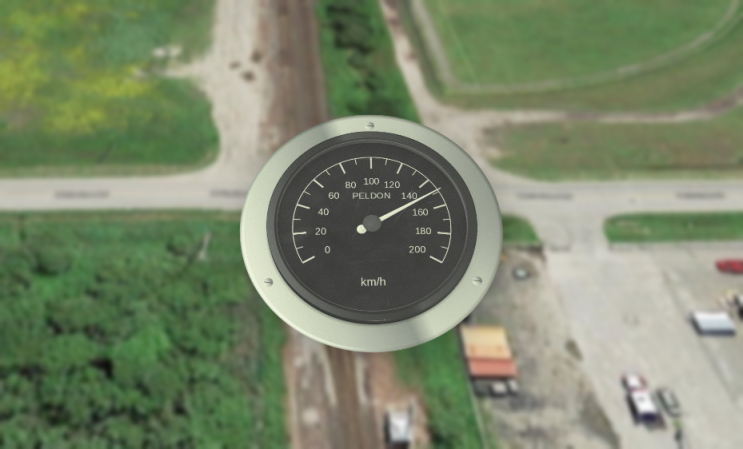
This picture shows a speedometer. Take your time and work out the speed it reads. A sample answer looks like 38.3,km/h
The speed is 150,km/h
